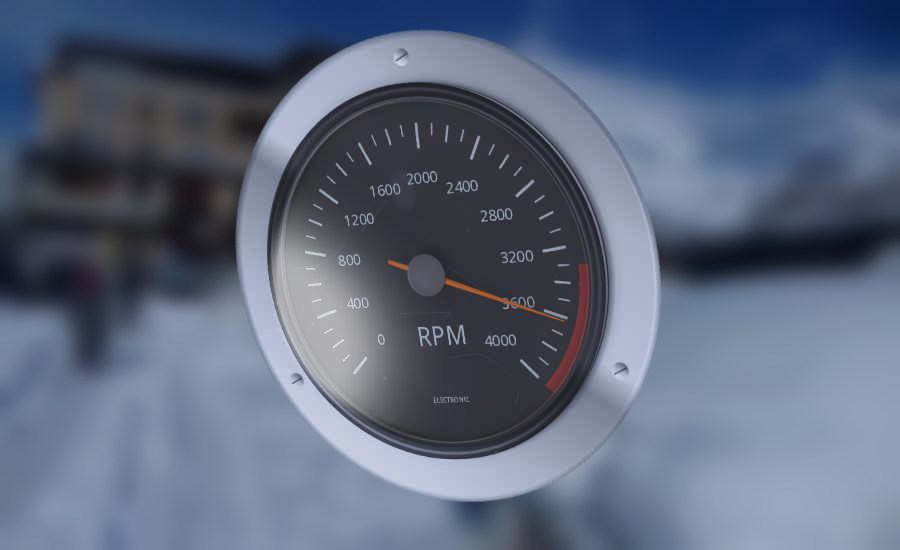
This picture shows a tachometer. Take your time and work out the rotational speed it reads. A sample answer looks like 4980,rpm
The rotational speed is 3600,rpm
